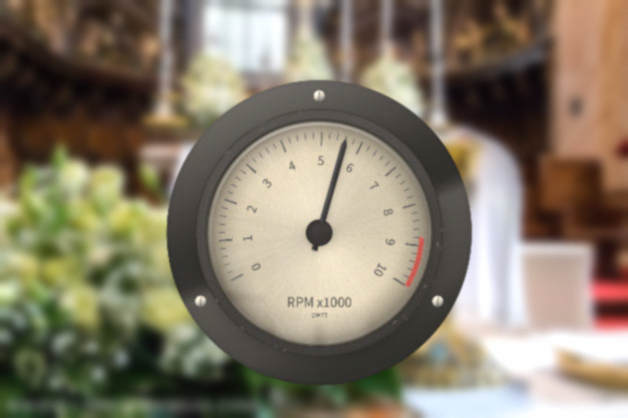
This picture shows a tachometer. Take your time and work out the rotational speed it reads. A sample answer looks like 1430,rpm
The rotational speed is 5600,rpm
